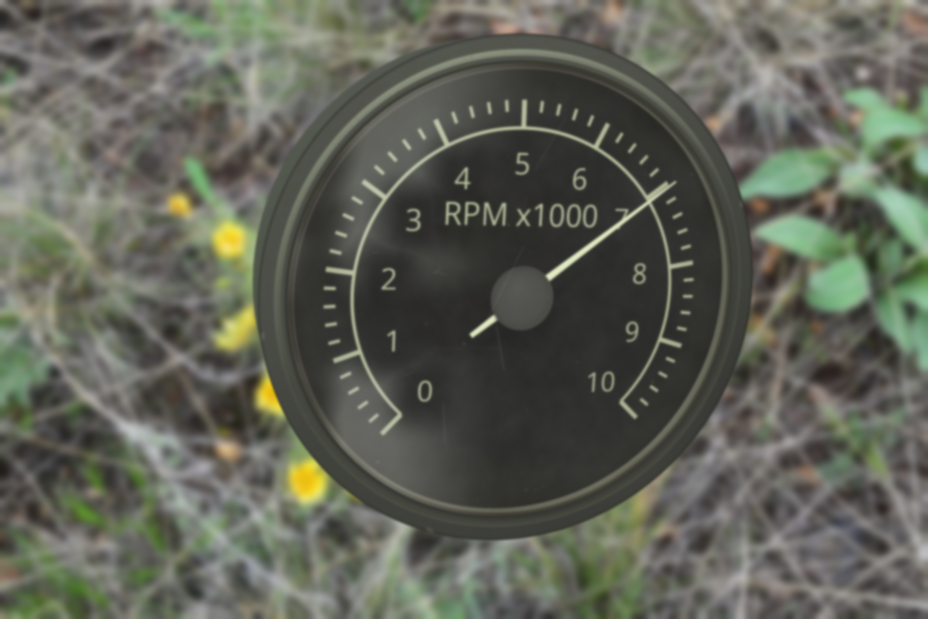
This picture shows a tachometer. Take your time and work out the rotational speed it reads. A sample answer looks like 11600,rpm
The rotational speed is 7000,rpm
